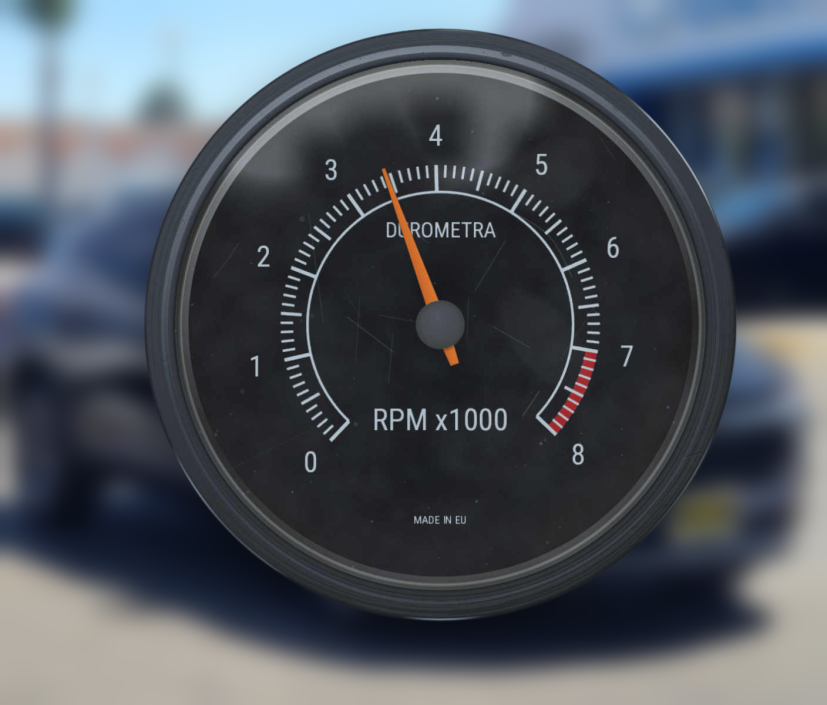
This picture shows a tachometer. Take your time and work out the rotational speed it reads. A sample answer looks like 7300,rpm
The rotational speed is 3450,rpm
